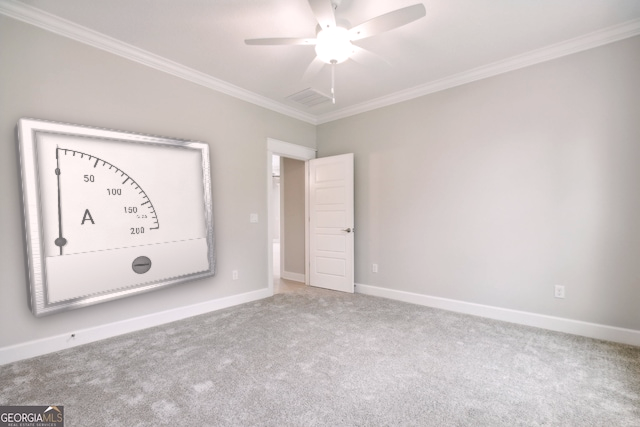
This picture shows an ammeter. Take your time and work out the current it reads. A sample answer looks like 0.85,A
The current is 0,A
